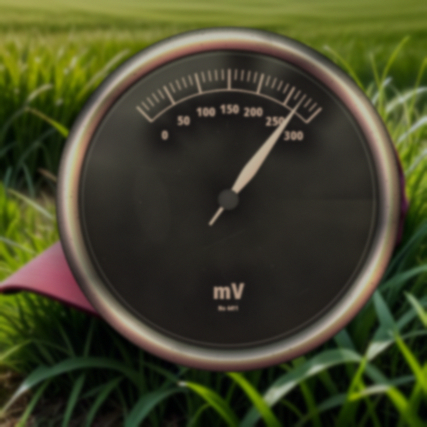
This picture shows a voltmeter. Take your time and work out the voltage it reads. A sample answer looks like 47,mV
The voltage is 270,mV
